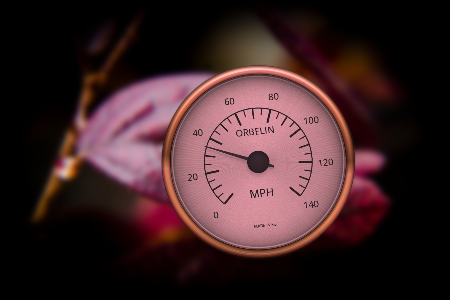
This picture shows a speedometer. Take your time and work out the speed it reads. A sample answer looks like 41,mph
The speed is 35,mph
